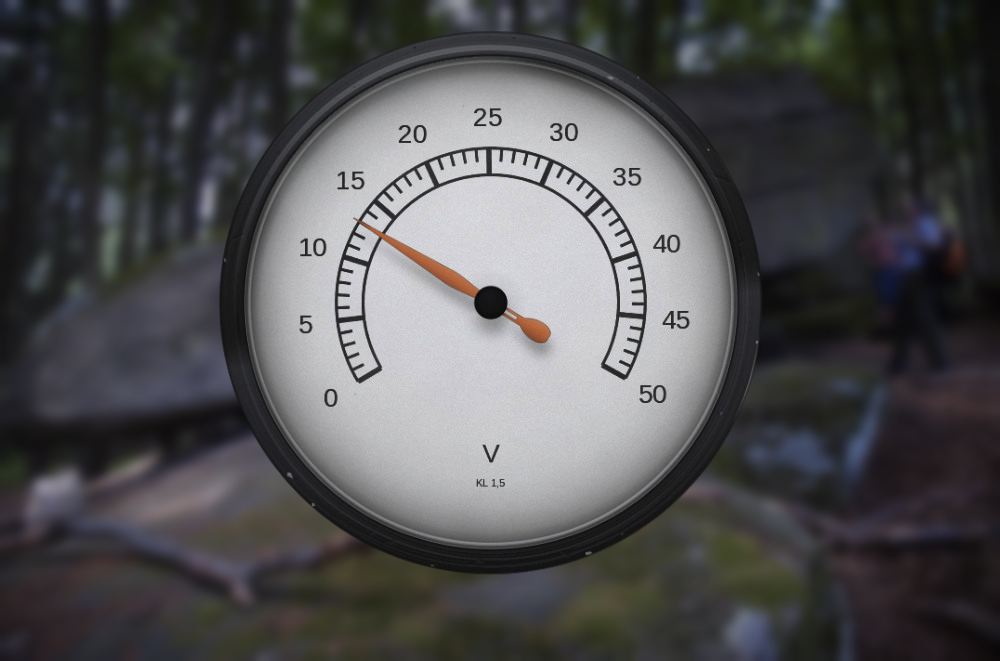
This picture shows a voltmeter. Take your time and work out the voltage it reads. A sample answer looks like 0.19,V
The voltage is 13,V
